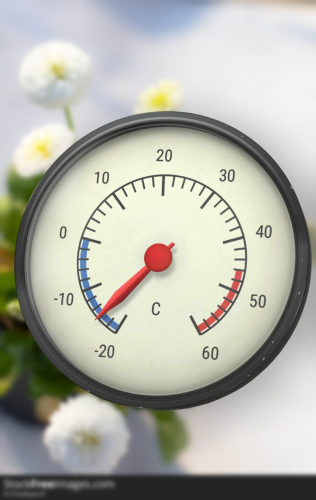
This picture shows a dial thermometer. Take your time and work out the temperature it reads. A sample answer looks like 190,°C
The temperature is -16,°C
